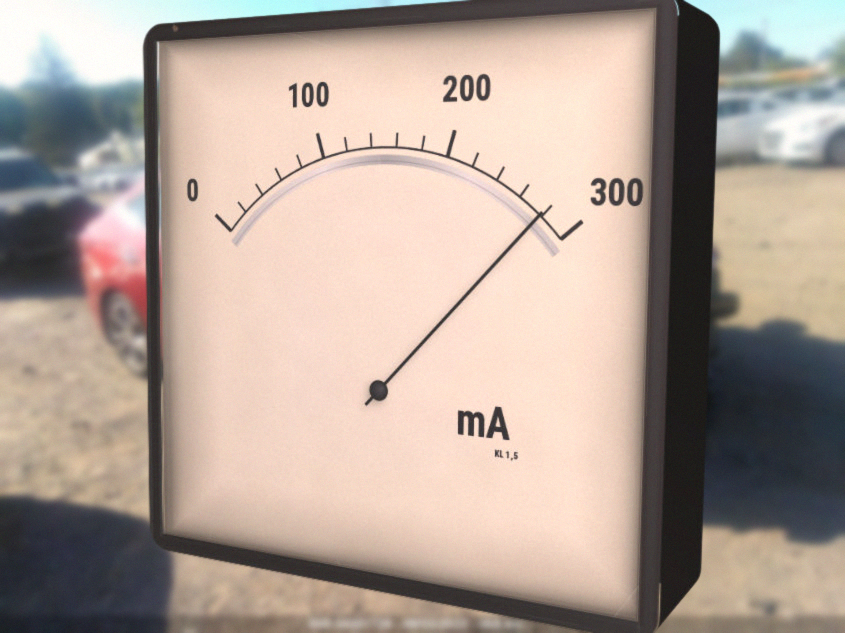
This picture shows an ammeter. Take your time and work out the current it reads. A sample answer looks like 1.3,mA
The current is 280,mA
